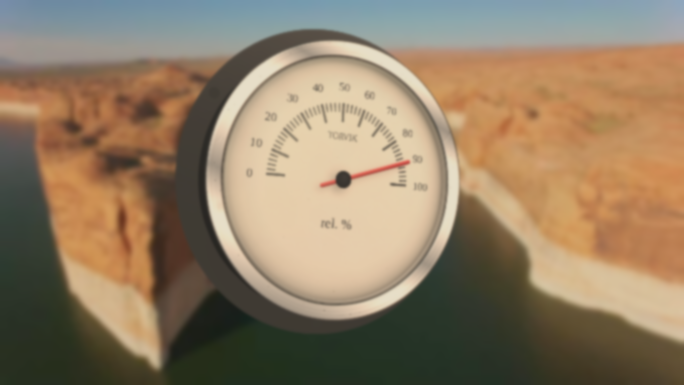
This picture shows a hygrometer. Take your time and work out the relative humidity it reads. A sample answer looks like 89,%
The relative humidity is 90,%
